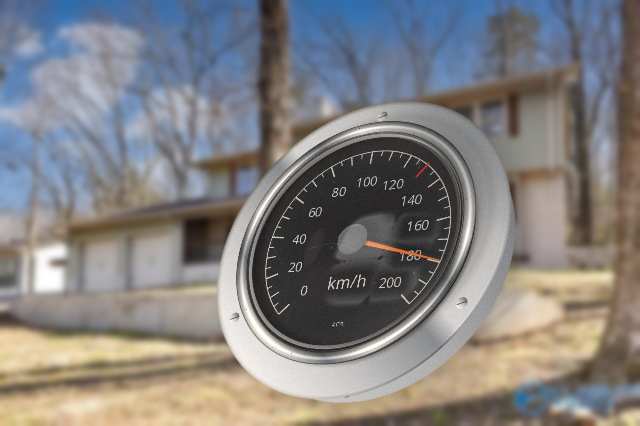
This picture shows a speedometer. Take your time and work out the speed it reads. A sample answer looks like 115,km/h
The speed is 180,km/h
